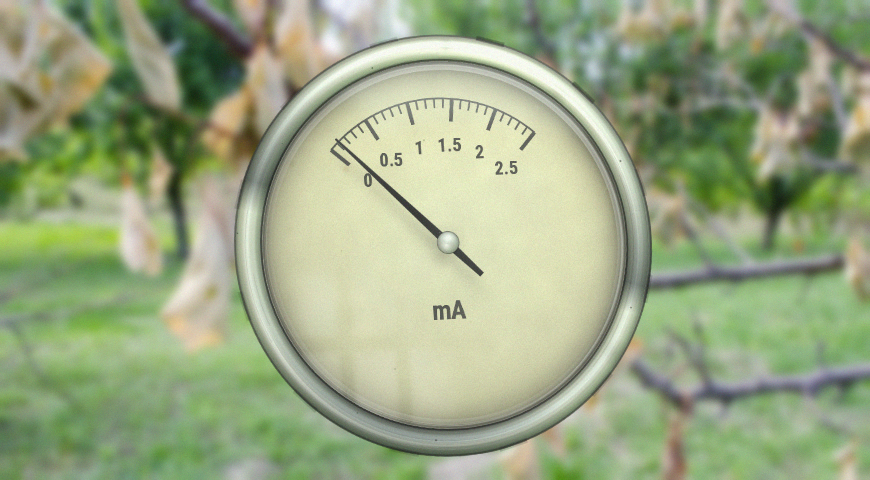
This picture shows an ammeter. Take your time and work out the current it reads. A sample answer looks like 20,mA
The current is 0.1,mA
